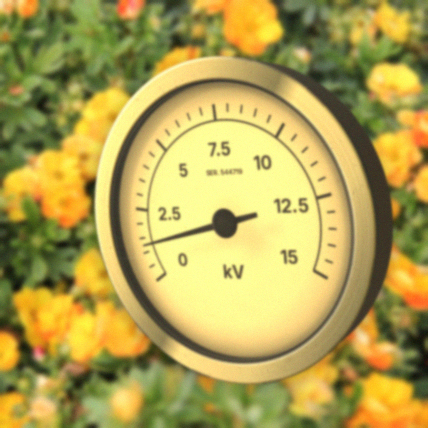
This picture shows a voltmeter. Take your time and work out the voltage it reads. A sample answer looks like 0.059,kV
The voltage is 1.25,kV
